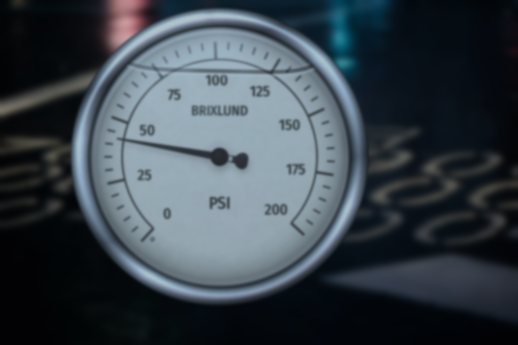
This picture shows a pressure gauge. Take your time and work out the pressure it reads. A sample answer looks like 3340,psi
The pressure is 42.5,psi
